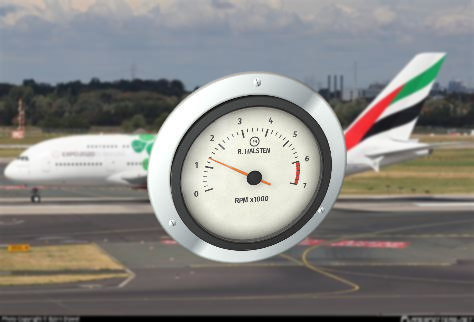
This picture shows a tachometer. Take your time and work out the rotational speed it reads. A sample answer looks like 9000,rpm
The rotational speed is 1400,rpm
